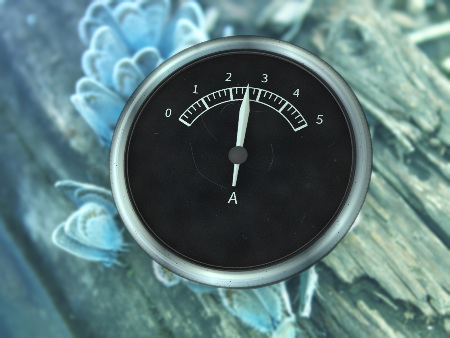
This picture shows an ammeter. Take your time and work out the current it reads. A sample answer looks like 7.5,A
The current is 2.6,A
